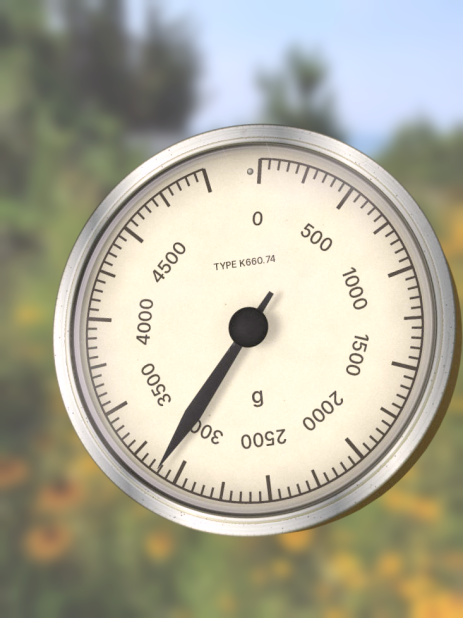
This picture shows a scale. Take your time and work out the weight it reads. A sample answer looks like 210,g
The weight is 3100,g
